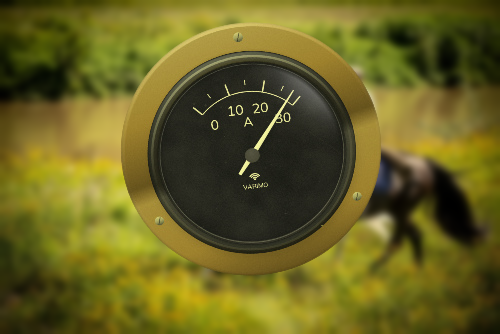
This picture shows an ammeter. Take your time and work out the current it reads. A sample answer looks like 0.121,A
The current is 27.5,A
